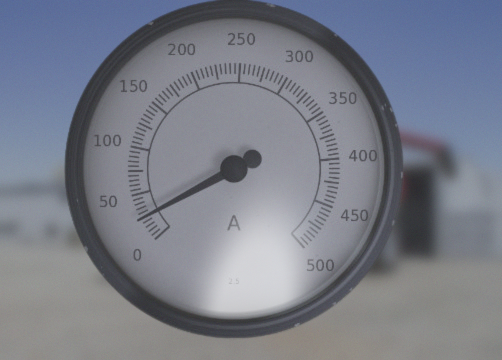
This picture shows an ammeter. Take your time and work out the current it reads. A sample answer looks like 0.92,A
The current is 25,A
